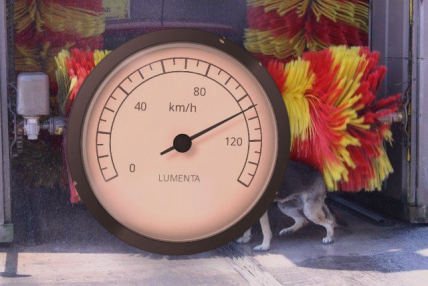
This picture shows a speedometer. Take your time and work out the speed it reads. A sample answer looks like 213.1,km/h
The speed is 105,km/h
